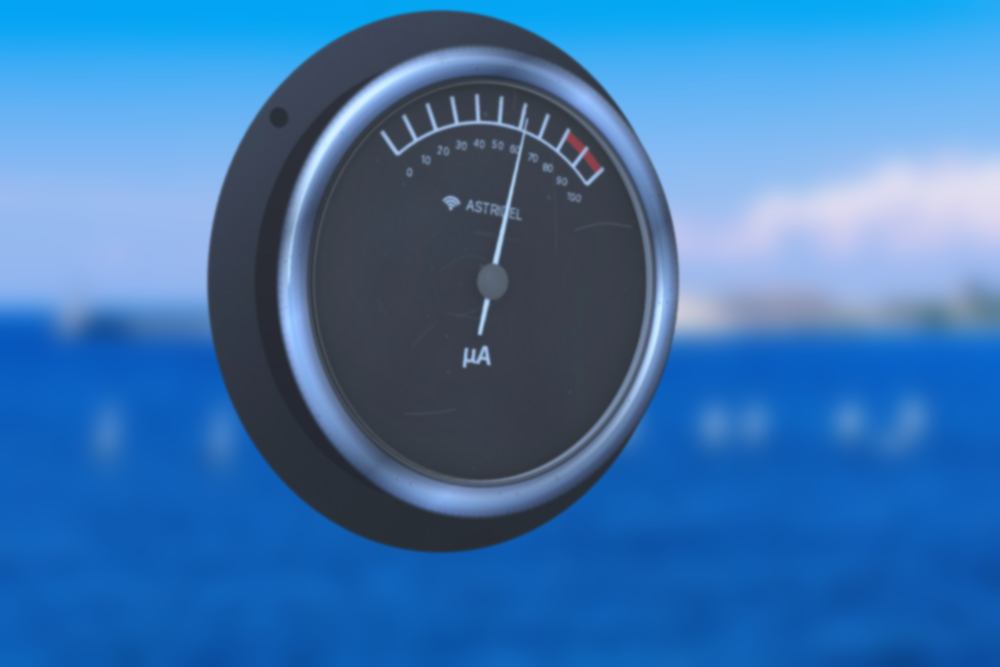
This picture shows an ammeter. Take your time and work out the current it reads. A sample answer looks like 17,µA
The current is 60,µA
